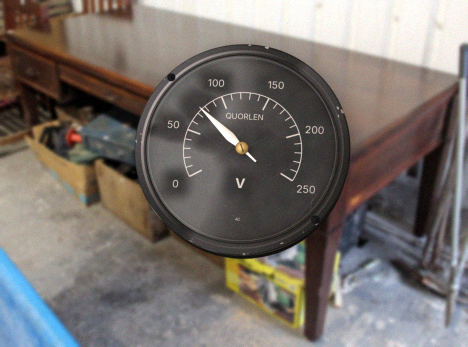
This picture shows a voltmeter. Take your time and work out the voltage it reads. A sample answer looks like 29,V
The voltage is 75,V
